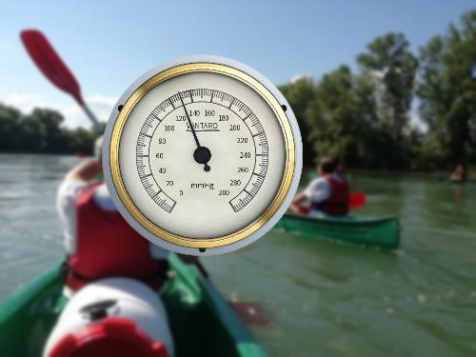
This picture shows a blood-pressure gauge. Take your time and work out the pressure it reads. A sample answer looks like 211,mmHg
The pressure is 130,mmHg
